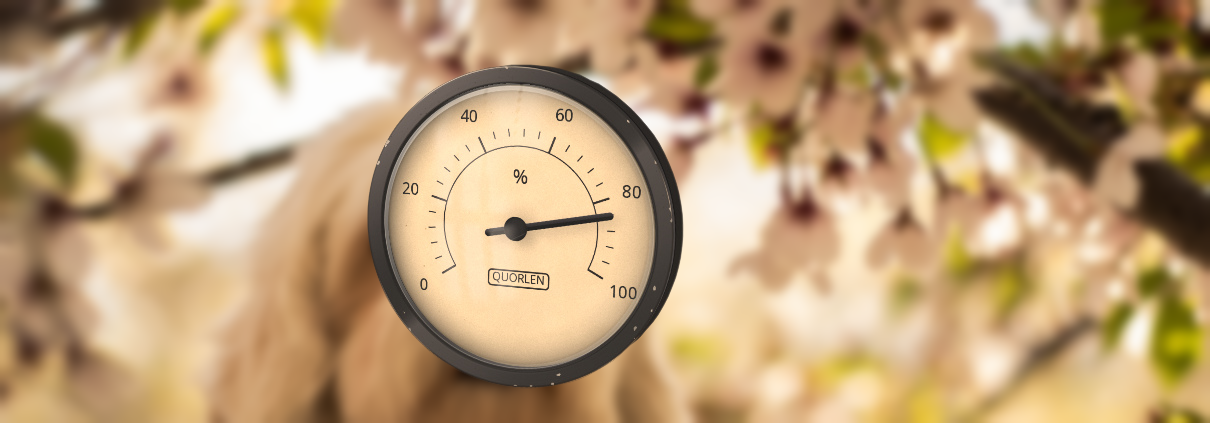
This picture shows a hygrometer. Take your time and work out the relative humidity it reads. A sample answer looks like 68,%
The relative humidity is 84,%
